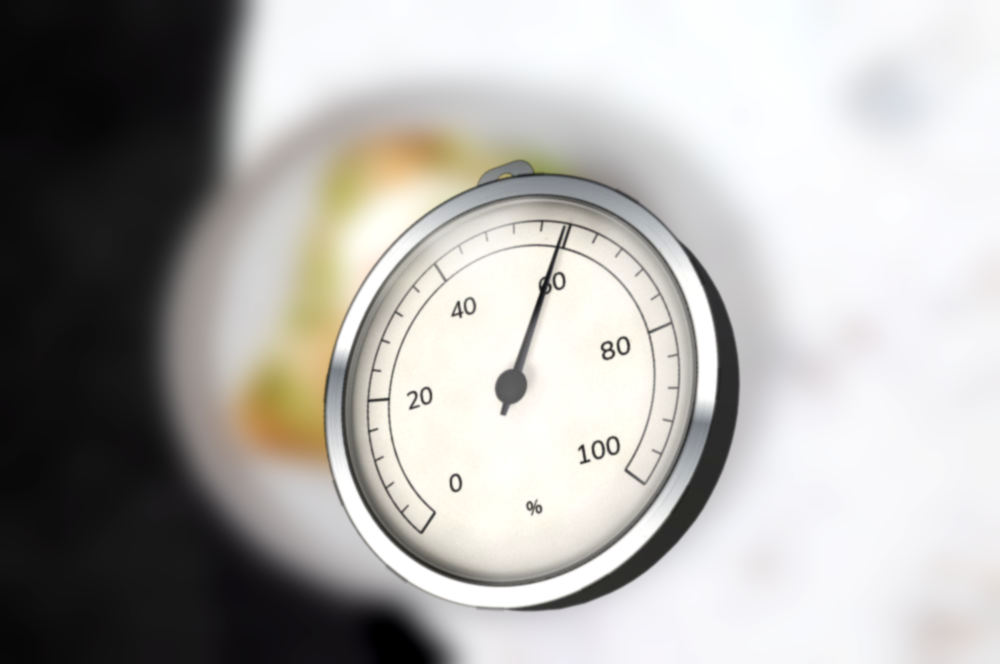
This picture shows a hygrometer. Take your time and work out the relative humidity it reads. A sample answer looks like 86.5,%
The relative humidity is 60,%
